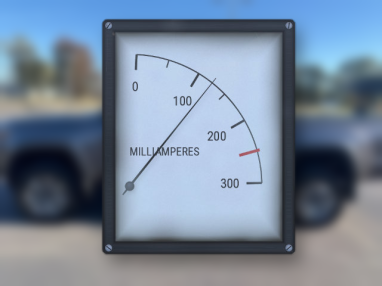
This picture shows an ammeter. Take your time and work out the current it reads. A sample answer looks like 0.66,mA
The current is 125,mA
